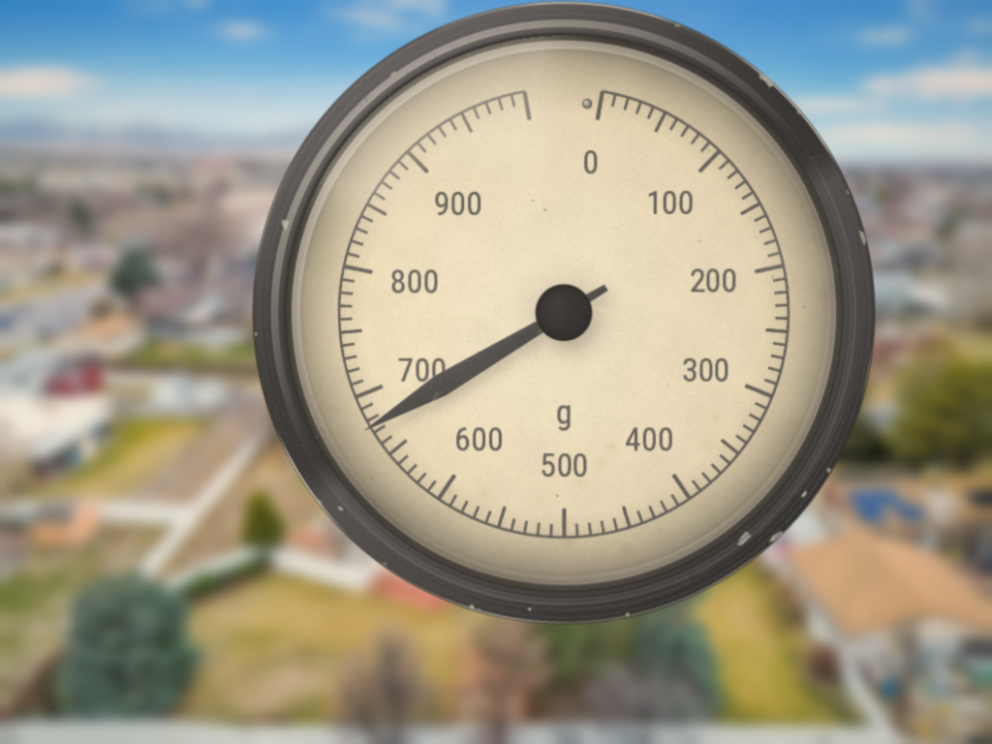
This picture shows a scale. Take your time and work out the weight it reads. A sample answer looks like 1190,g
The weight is 675,g
